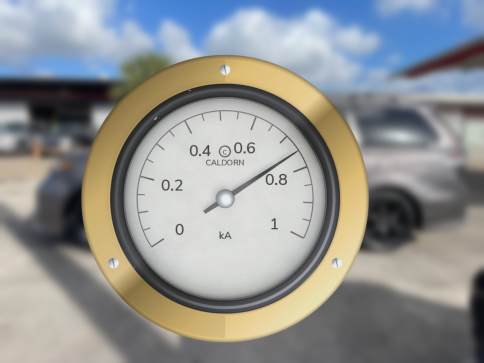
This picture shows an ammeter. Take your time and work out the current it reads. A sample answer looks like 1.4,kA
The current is 0.75,kA
